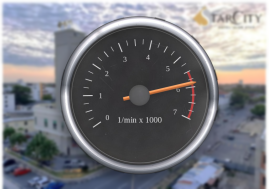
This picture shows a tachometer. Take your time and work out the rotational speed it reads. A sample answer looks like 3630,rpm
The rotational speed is 5875,rpm
